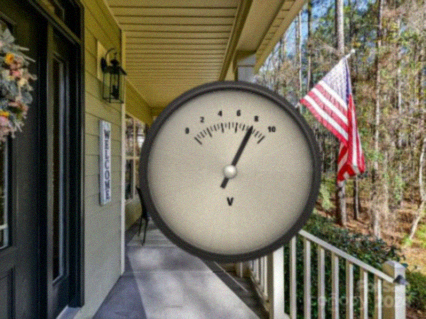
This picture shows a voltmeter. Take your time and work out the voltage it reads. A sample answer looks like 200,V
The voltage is 8,V
